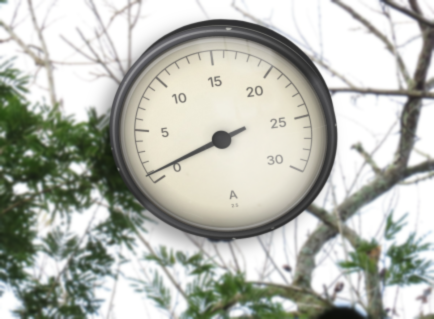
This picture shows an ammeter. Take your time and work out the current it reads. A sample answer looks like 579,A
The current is 1,A
